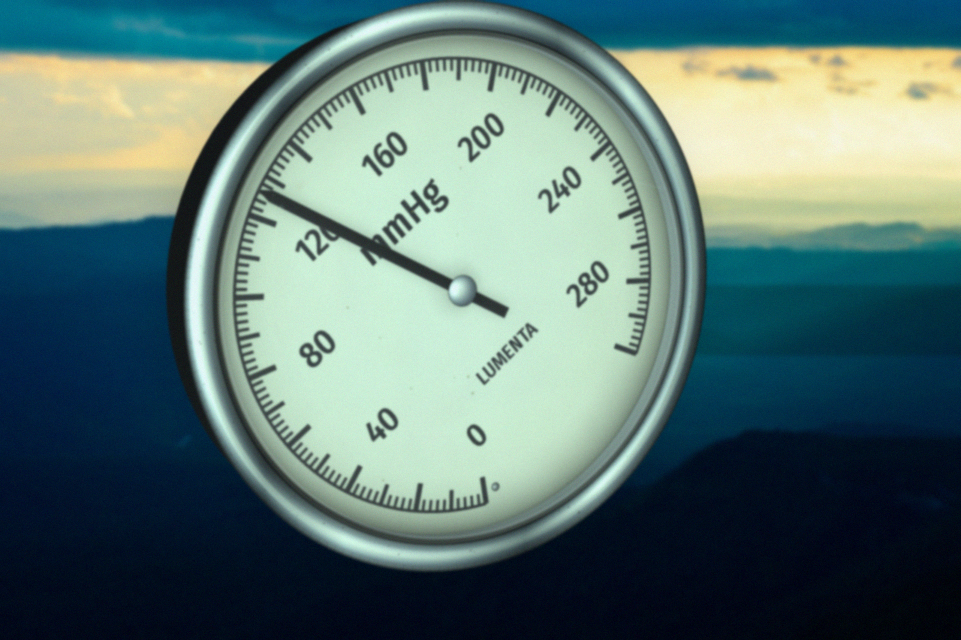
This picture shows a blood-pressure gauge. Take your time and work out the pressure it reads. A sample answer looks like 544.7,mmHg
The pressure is 126,mmHg
